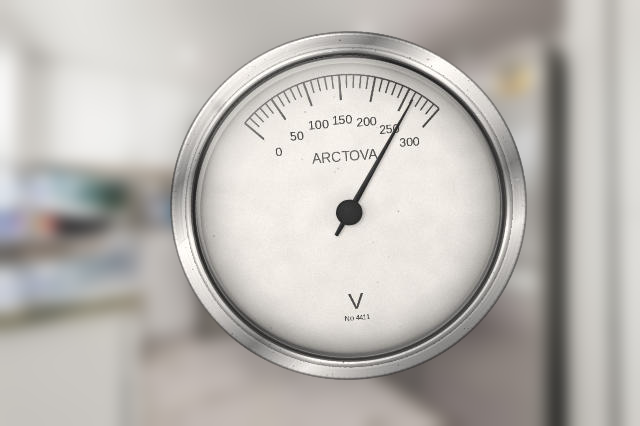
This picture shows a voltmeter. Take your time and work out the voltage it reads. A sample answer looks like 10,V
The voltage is 260,V
